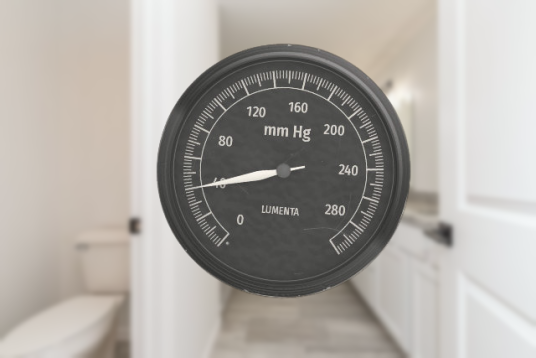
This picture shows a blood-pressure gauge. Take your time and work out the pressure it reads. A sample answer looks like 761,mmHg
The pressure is 40,mmHg
